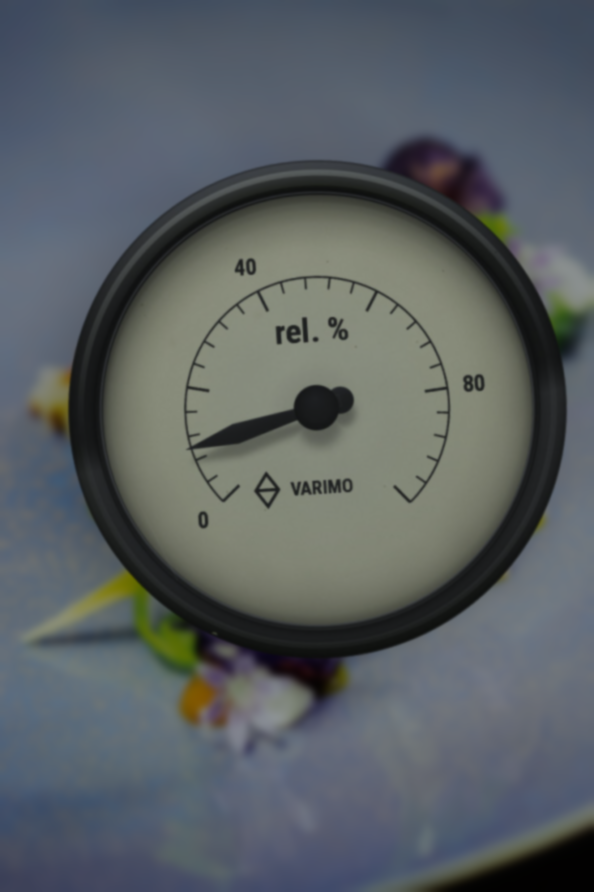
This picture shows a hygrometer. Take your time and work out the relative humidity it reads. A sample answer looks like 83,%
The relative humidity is 10,%
